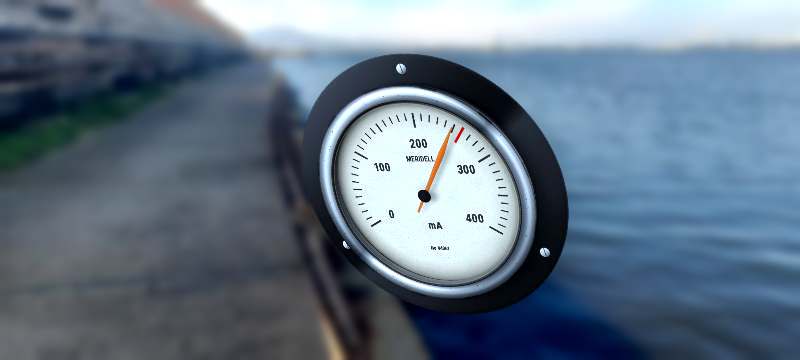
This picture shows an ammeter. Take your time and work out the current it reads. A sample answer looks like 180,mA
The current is 250,mA
